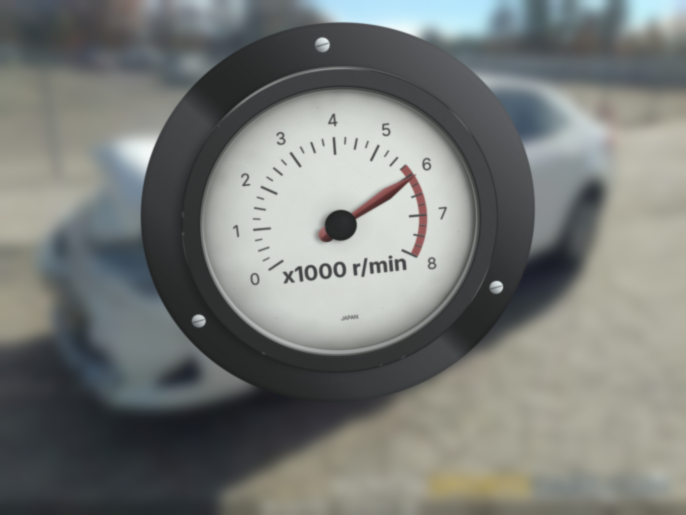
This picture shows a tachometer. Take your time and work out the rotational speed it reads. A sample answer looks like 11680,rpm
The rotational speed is 6000,rpm
